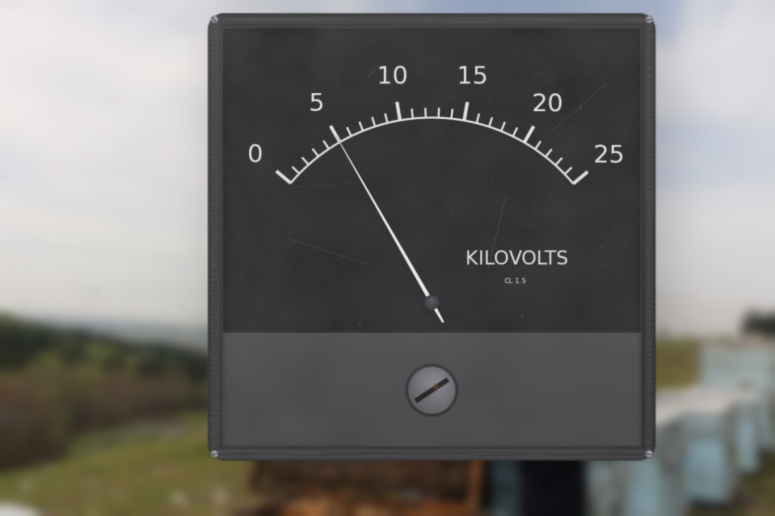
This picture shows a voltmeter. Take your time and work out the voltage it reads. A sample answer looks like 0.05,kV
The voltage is 5,kV
